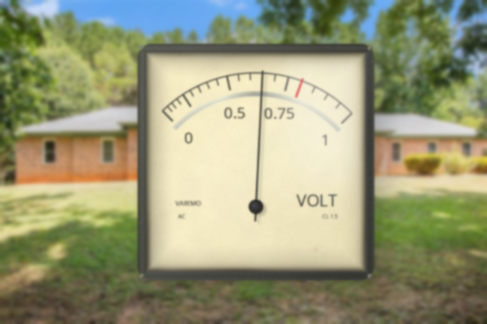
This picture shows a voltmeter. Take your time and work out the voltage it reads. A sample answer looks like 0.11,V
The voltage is 0.65,V
